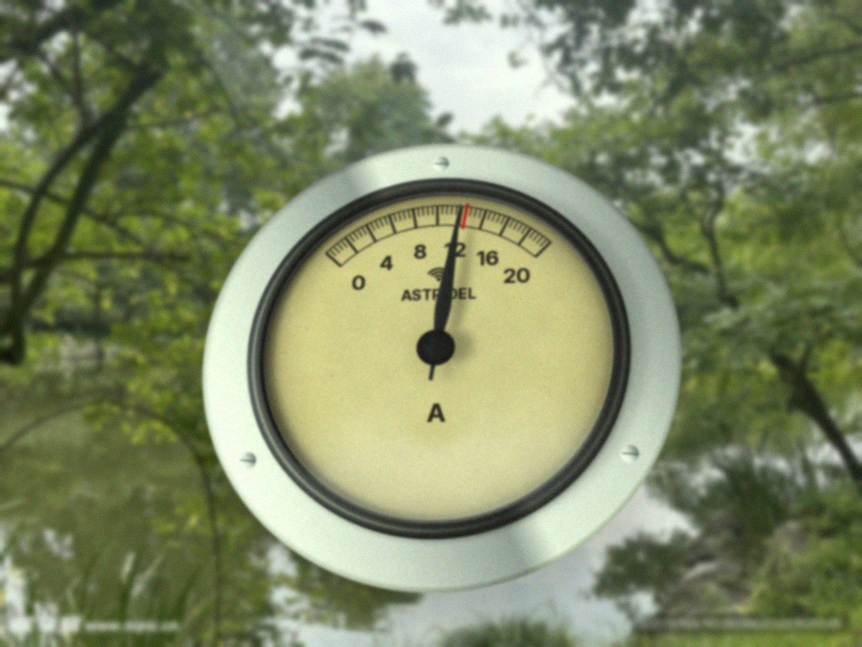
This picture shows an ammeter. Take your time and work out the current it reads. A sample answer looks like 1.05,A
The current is 12,A
